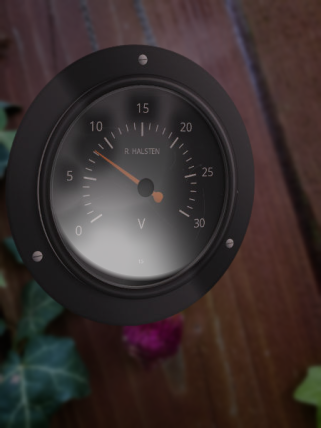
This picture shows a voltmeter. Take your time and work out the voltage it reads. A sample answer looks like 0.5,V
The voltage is 8,V
